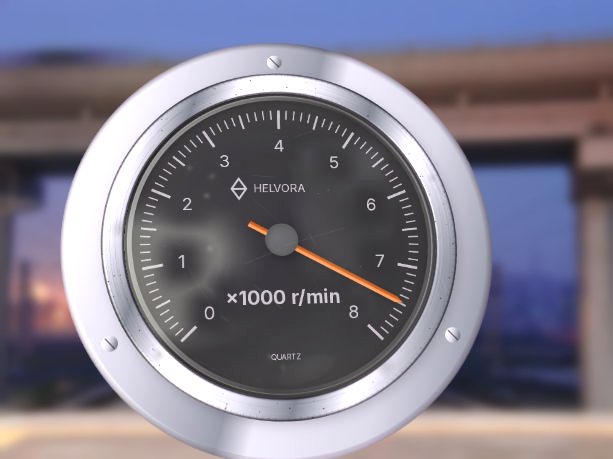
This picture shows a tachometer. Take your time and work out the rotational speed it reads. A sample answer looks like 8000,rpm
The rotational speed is 7500,rpm
